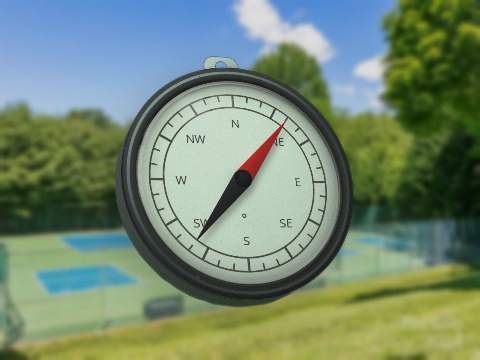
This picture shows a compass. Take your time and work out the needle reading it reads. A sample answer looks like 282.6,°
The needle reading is 40,°
